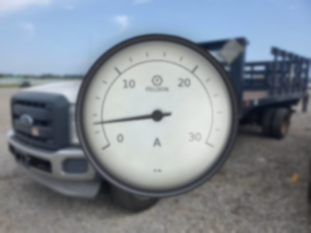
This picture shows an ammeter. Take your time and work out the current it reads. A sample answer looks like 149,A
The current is 3,A
